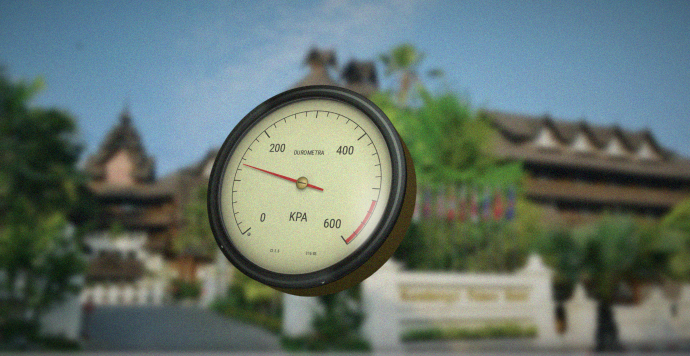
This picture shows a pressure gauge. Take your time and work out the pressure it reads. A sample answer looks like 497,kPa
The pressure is 130,kPa
